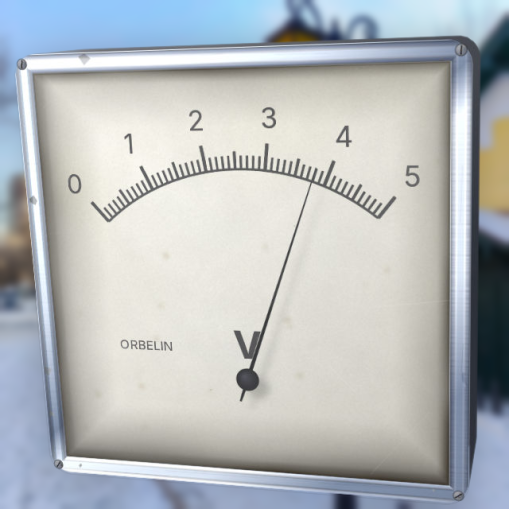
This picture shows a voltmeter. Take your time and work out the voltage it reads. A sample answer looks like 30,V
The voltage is 3.8,V
